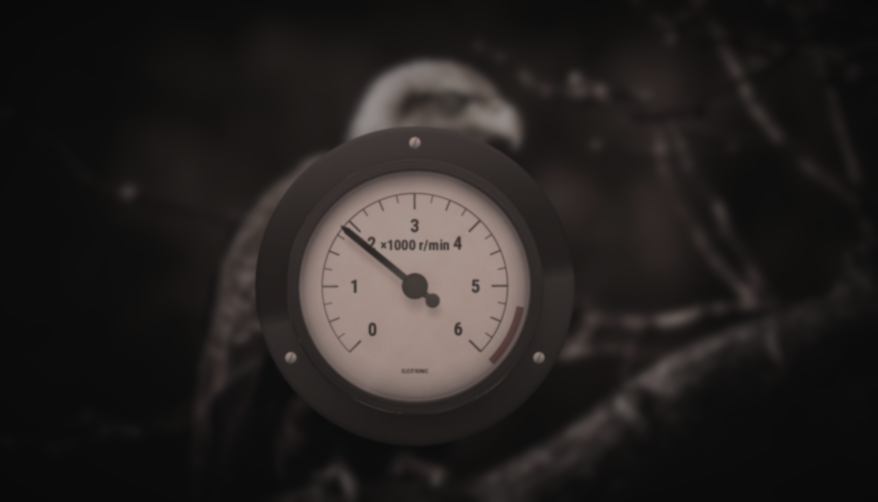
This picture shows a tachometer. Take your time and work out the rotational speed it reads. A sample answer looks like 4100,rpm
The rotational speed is 1875,rpm
